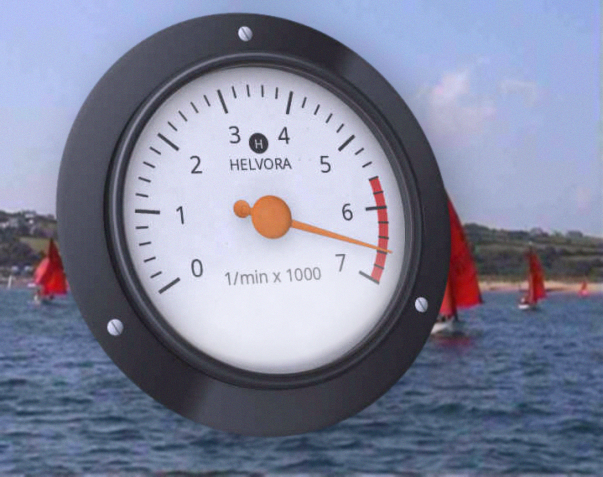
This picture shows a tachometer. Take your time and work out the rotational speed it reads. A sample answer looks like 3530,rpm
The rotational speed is 6600,rpm
